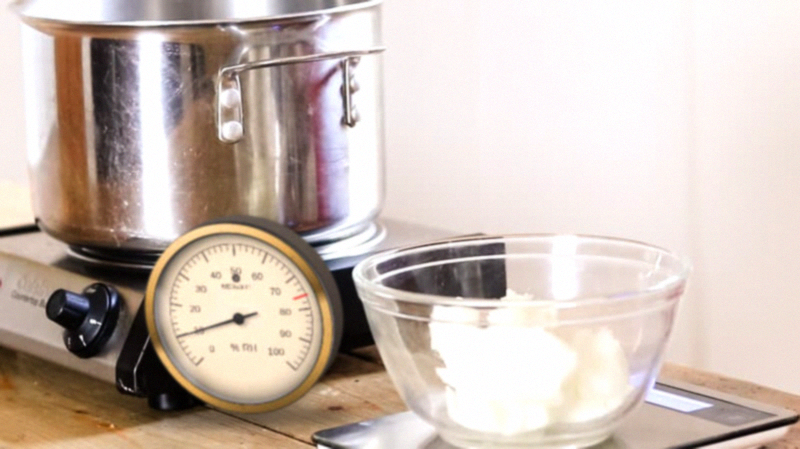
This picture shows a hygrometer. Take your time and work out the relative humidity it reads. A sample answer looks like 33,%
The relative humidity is 10,%
